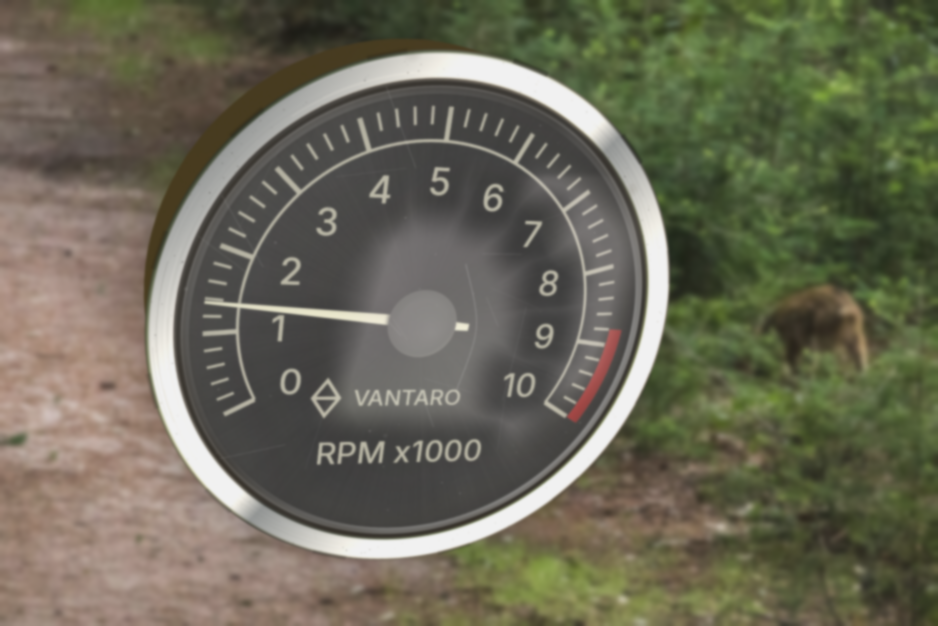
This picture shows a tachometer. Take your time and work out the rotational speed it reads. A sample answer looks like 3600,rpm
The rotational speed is 1400,rpm
